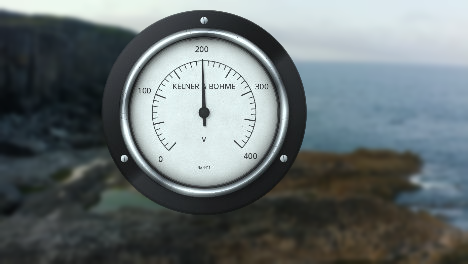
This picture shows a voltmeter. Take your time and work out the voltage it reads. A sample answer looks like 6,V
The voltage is 200,V
